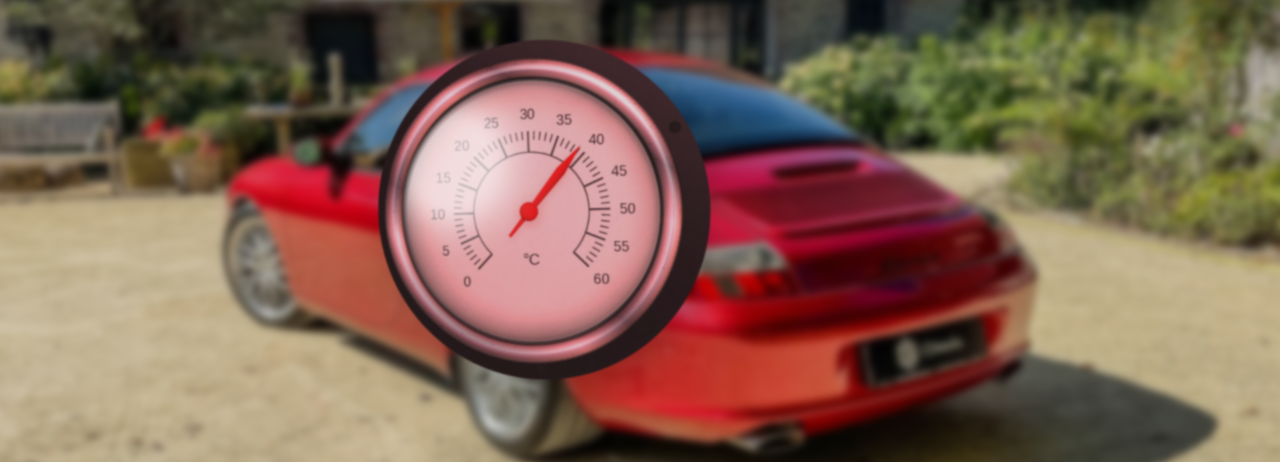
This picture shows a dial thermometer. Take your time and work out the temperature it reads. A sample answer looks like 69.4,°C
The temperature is 39,°C
